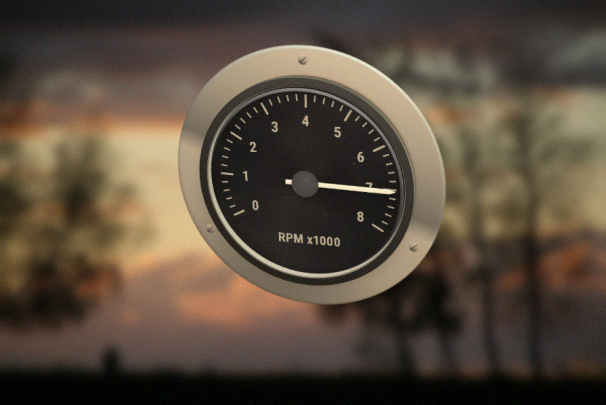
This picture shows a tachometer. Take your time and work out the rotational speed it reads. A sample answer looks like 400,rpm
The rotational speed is 7000,rpm
